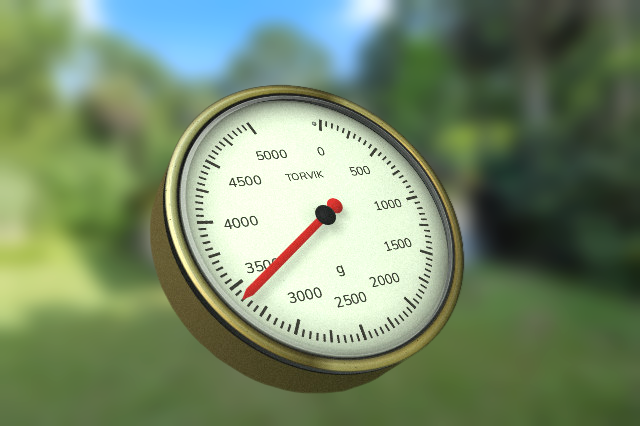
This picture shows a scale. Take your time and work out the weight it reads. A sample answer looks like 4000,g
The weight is 3400,g
